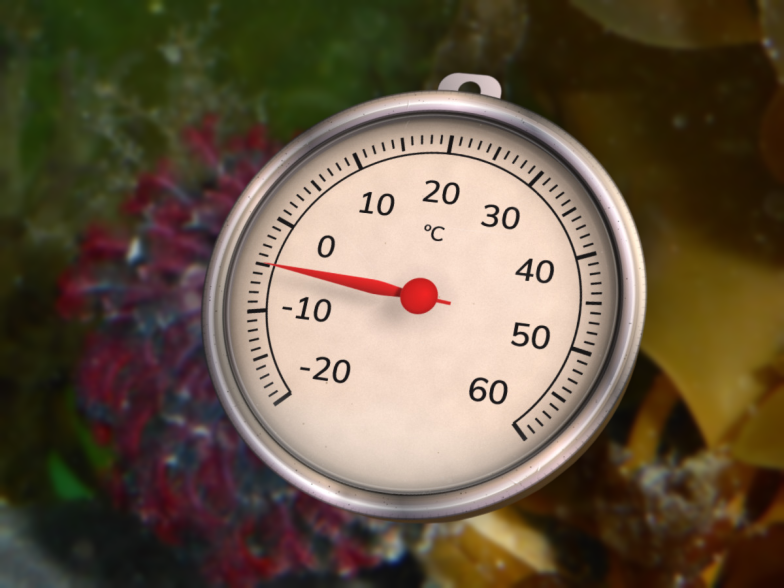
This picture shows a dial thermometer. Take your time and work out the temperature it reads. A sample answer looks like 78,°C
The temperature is -5,°C
